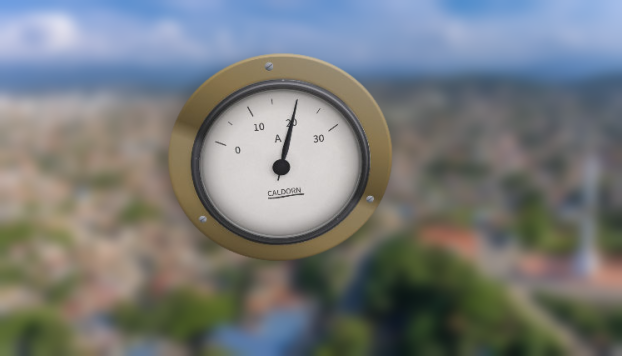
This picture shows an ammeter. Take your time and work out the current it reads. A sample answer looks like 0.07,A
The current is 20,A
